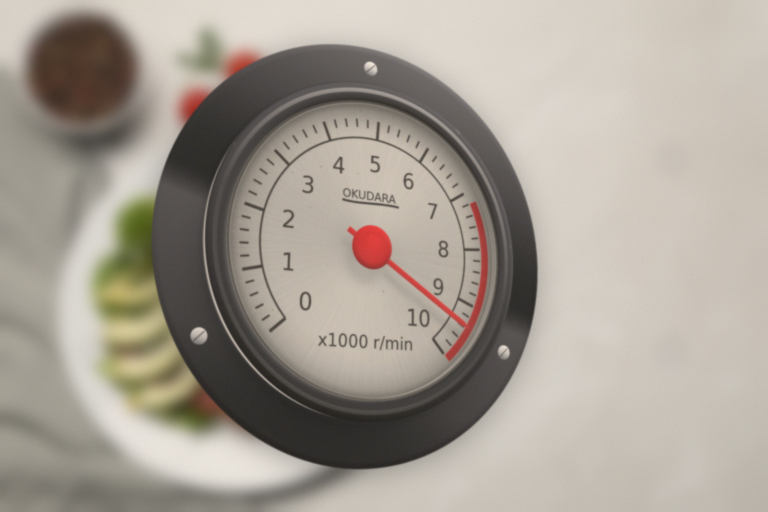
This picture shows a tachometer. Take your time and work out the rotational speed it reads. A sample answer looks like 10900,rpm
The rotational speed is 9400,rpm
